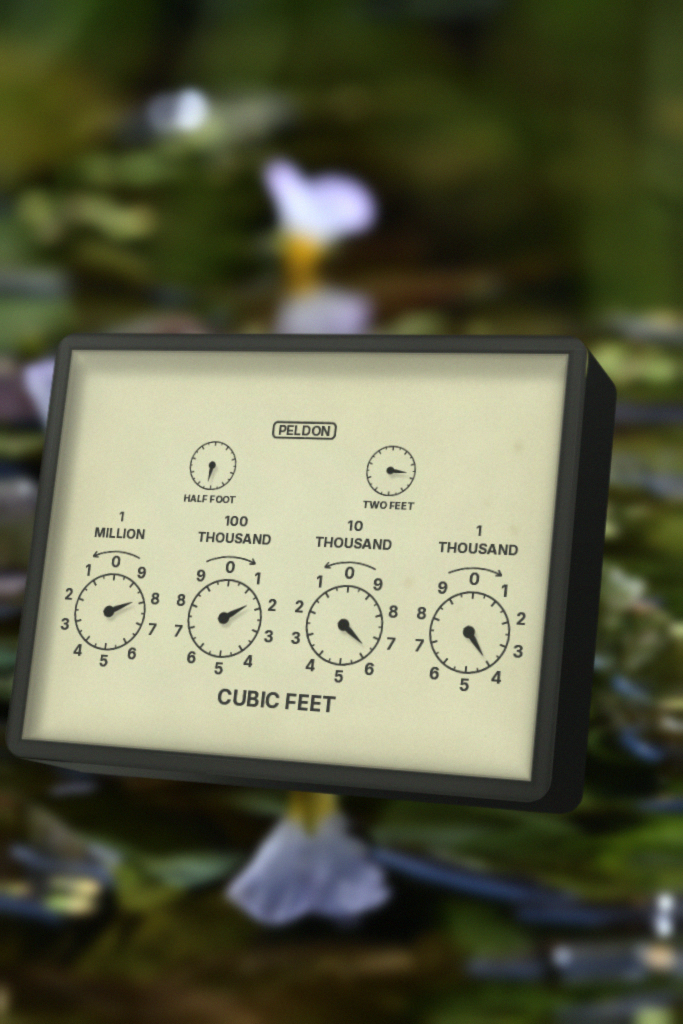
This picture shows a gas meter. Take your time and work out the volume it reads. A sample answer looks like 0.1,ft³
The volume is 816400,ft³
